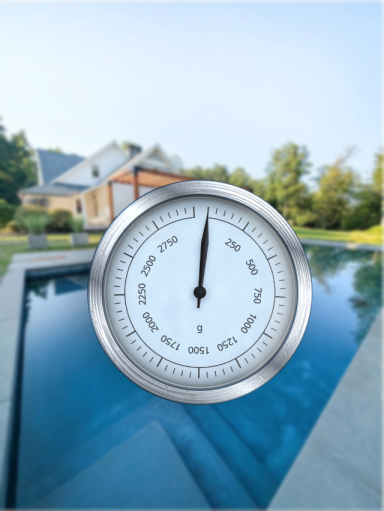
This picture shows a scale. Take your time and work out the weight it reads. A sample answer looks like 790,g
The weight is 0,g
